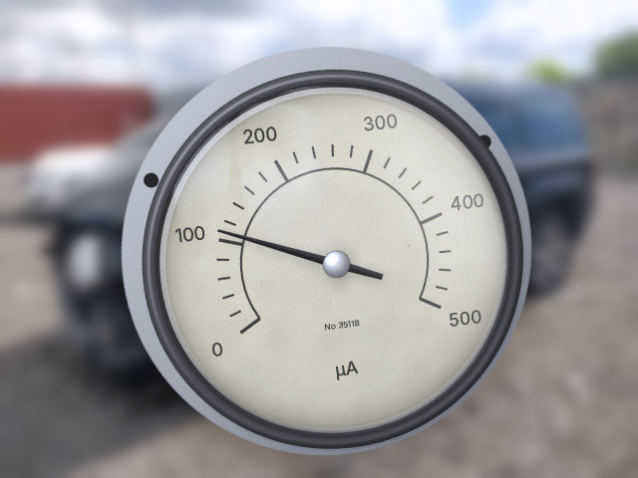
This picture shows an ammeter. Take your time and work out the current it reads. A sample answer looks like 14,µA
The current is 110,µA
